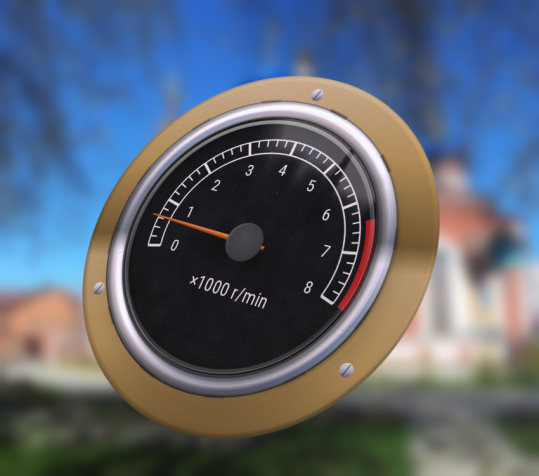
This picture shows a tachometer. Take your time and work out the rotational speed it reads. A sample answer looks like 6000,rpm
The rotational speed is 600,rpm
